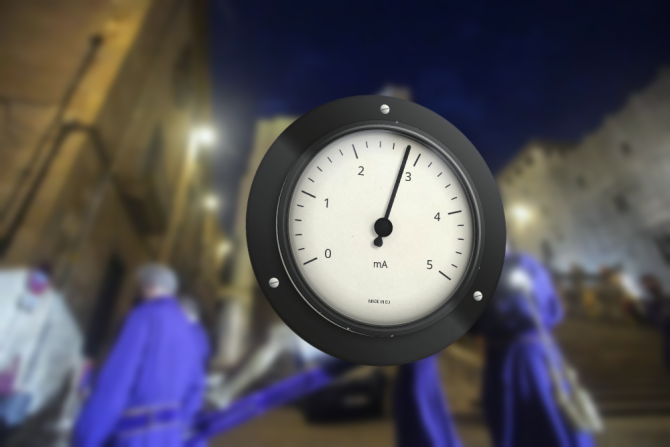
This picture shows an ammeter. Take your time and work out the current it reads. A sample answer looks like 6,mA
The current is 2.8,mA
